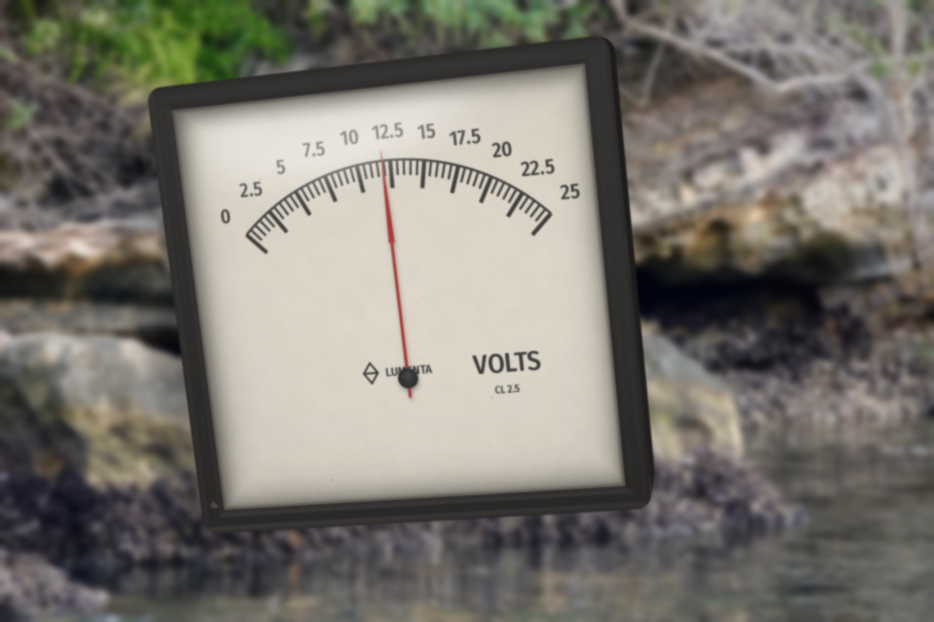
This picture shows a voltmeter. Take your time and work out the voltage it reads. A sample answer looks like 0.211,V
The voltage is 12,V
